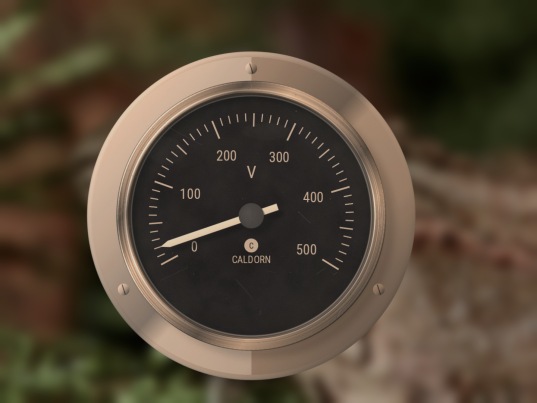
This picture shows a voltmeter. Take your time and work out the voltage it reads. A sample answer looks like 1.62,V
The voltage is 20,V
